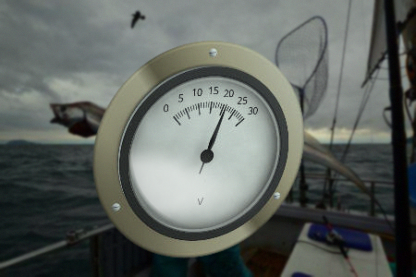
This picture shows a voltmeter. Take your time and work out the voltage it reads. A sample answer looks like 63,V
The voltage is 20,V
